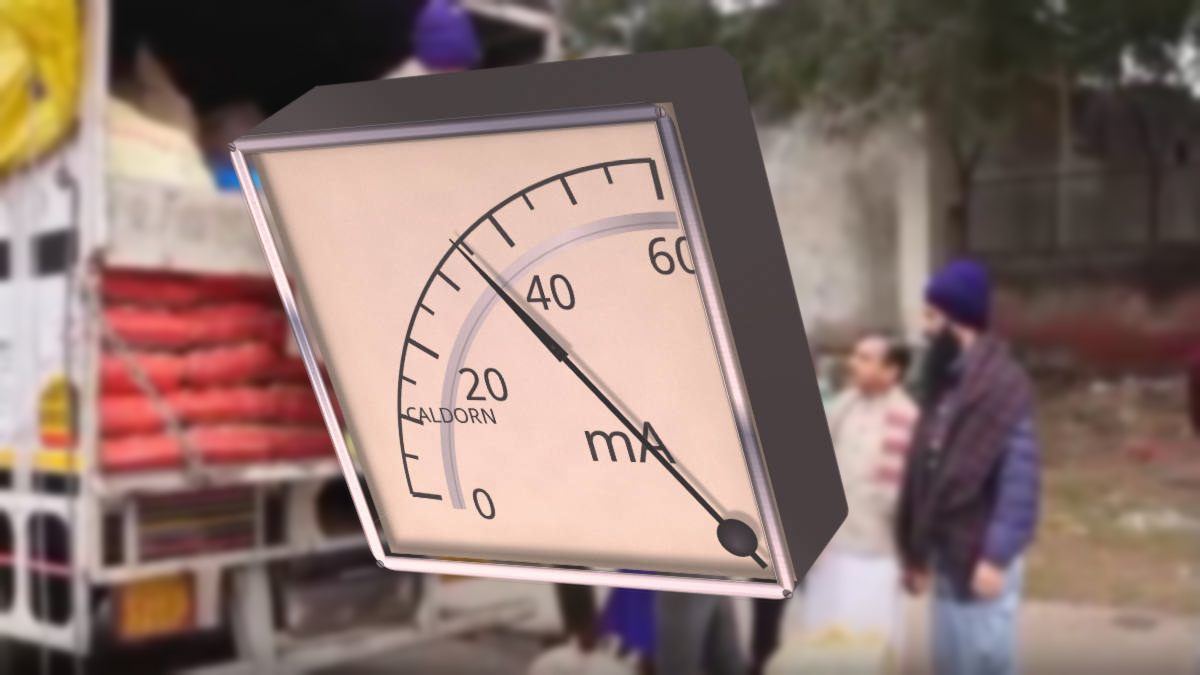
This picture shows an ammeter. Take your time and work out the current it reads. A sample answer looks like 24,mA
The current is 35,mA
